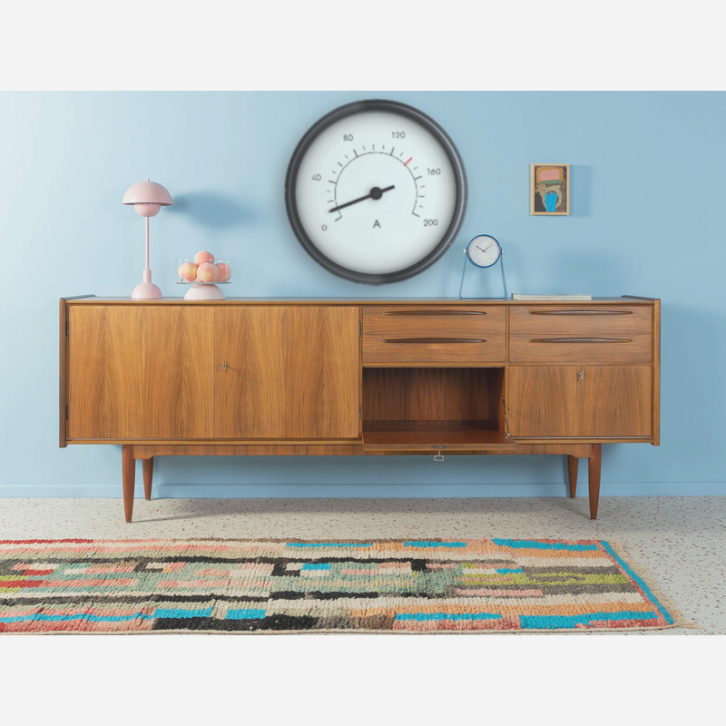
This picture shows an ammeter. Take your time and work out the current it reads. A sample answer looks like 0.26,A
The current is 10,A
